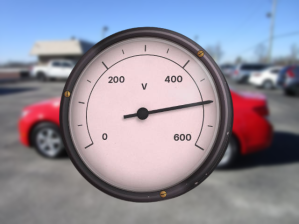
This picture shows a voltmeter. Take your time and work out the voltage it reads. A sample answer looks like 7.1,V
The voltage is 500,V
